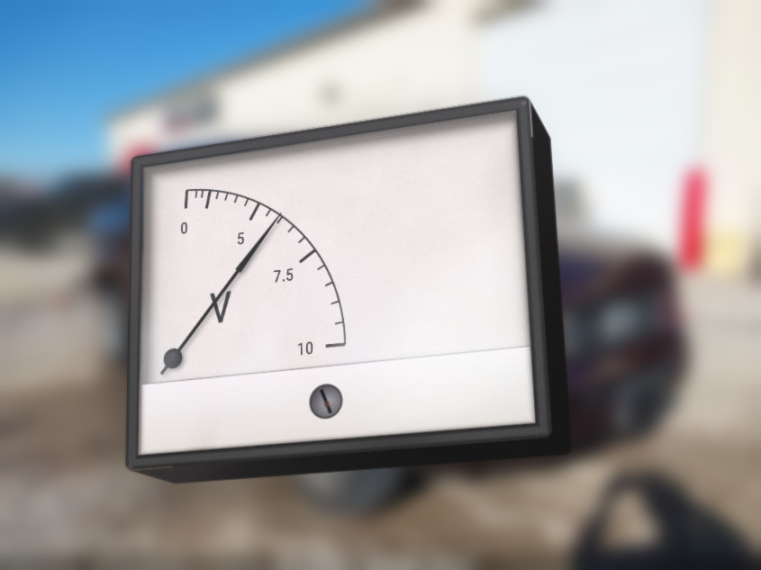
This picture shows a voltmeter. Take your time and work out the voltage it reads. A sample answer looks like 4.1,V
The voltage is 6,V
